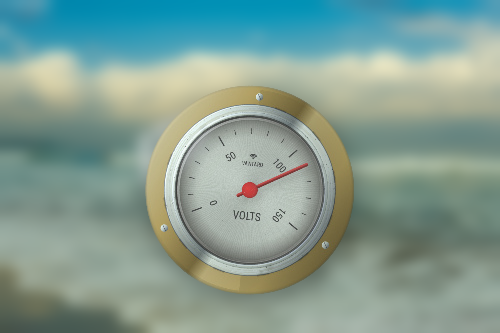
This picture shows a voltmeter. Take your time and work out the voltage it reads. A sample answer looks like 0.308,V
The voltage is 110,V
